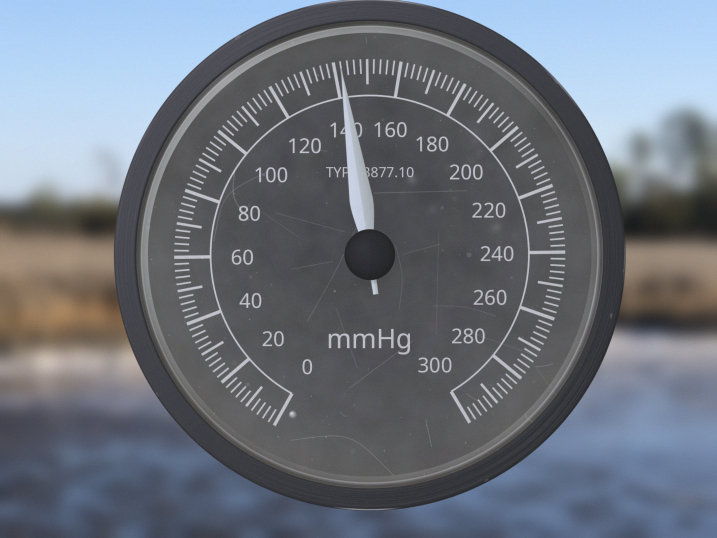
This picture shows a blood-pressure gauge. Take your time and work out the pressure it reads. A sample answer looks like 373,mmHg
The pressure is 142,mmHg
